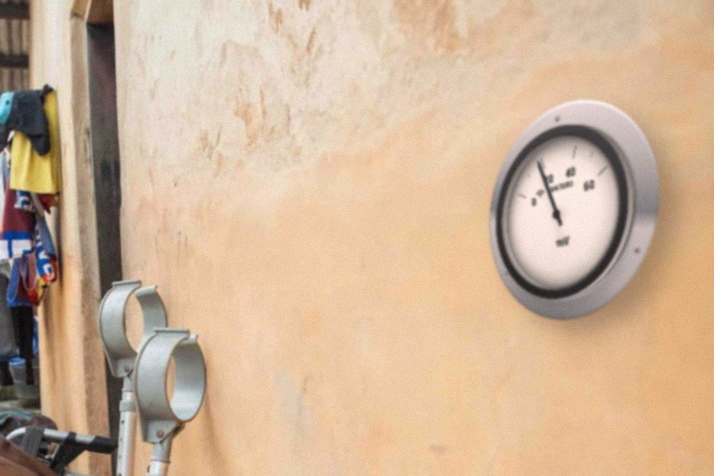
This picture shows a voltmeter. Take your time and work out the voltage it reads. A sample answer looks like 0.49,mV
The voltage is 20,mV
